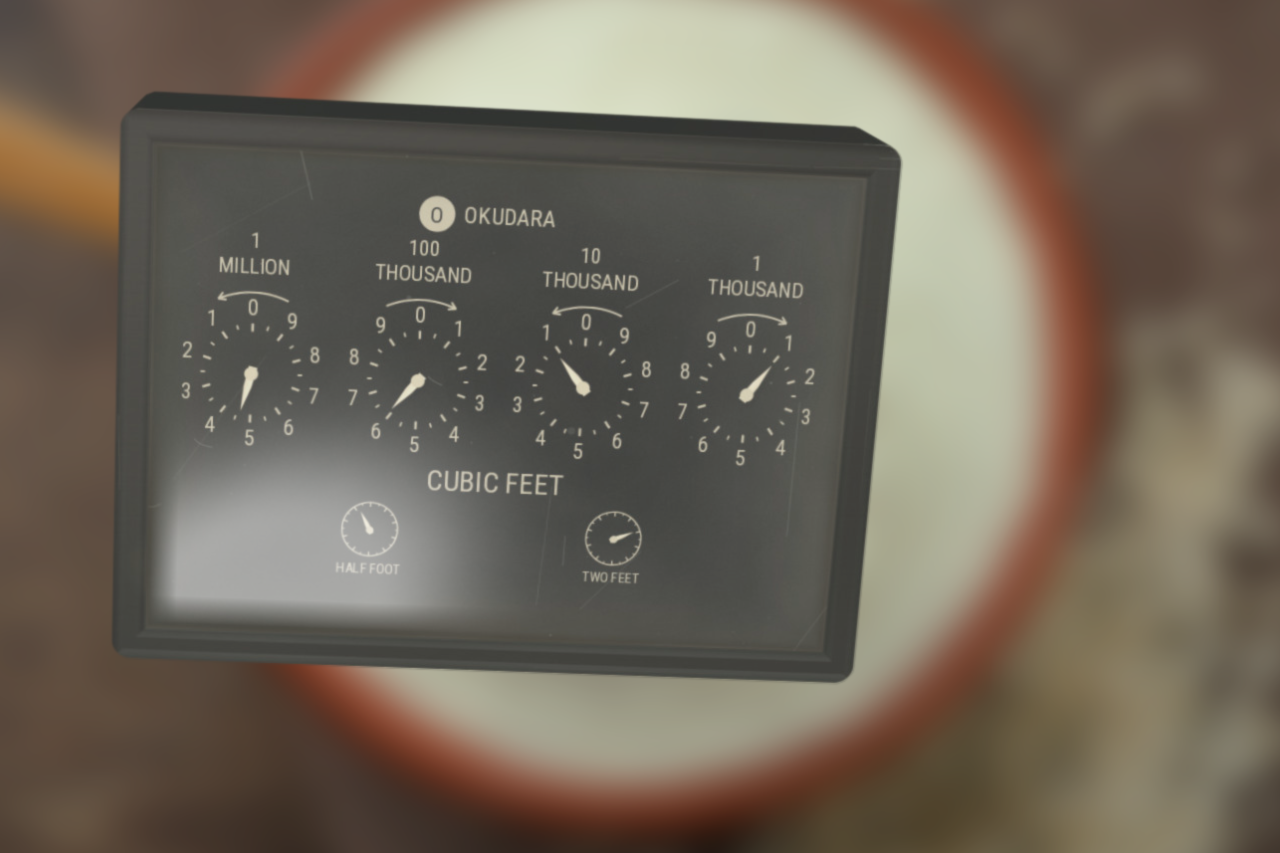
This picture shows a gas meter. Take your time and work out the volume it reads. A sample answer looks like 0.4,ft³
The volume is 461100,ft³
